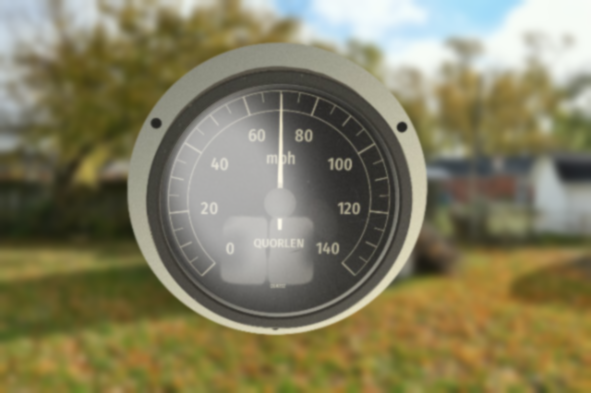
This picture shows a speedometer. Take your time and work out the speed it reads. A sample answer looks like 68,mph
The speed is 70,mph
